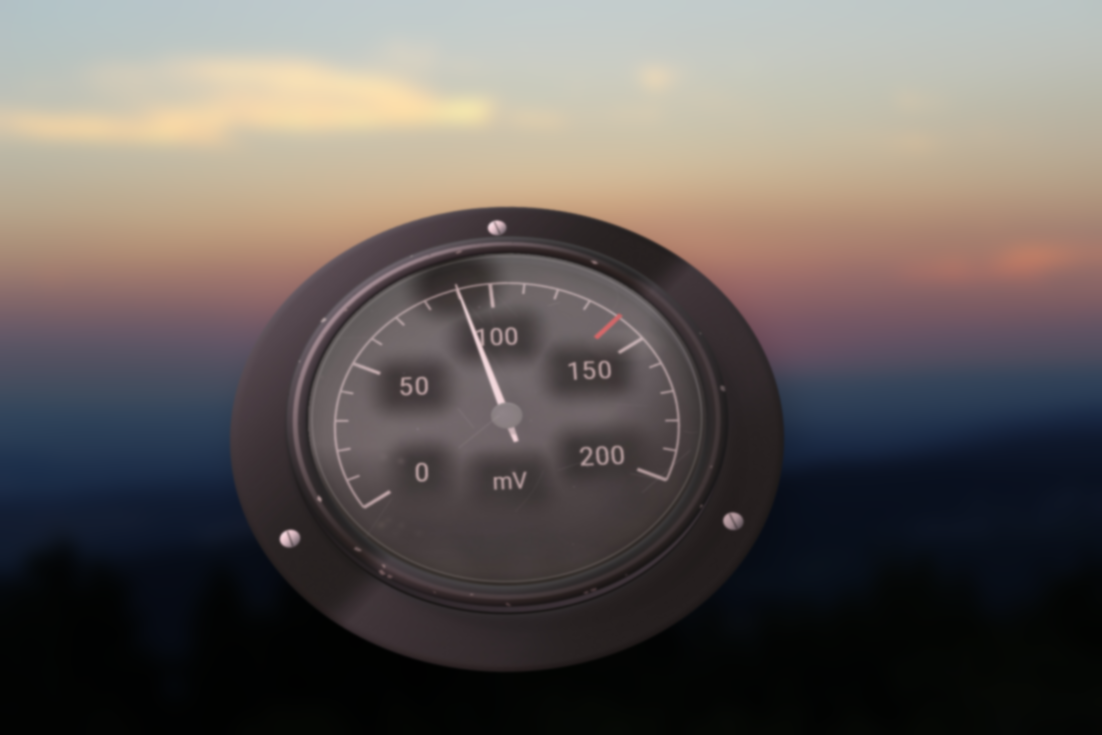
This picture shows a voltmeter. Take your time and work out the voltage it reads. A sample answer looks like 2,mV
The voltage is 90,mV
